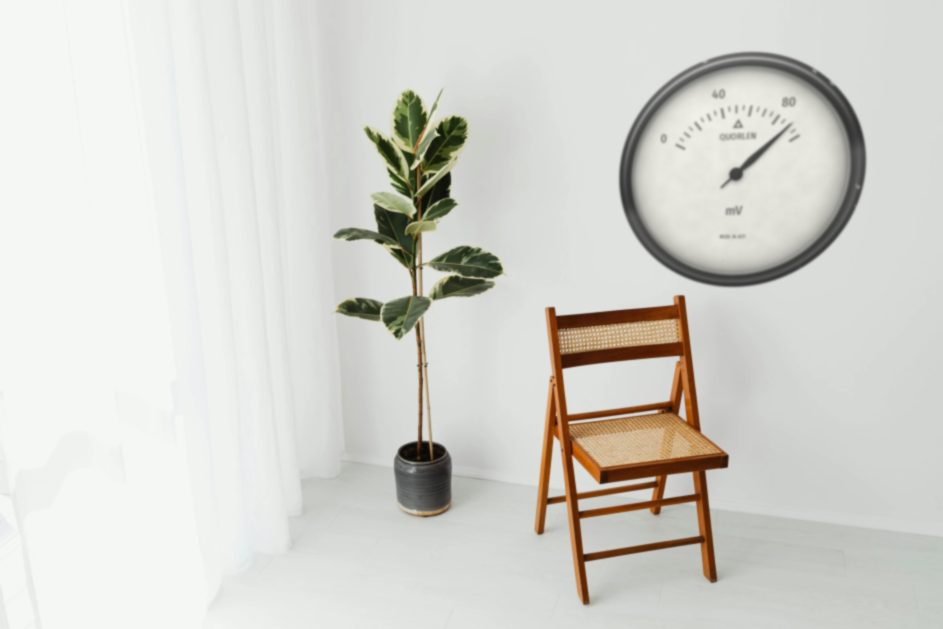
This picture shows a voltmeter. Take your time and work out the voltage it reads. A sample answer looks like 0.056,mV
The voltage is 90,mV
